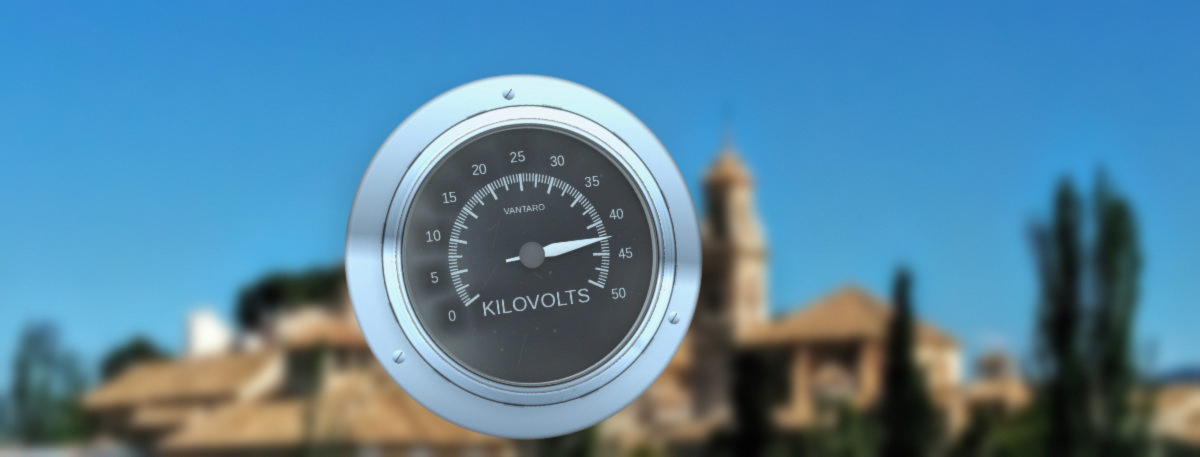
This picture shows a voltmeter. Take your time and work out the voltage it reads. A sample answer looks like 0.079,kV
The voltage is 42.5,kV
